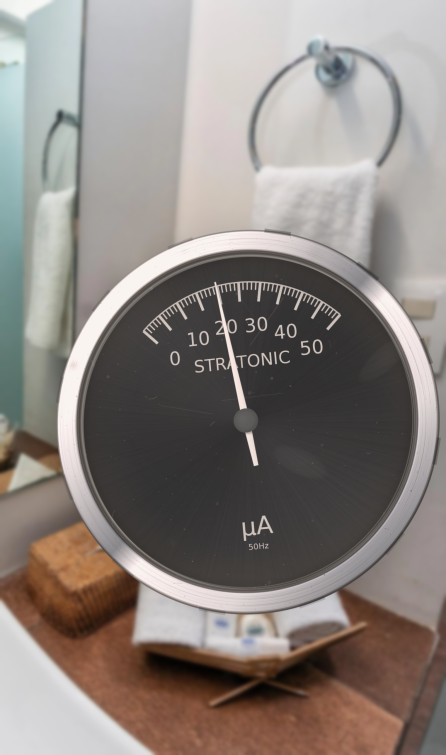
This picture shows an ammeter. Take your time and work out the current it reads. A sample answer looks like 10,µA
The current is 20,µA
